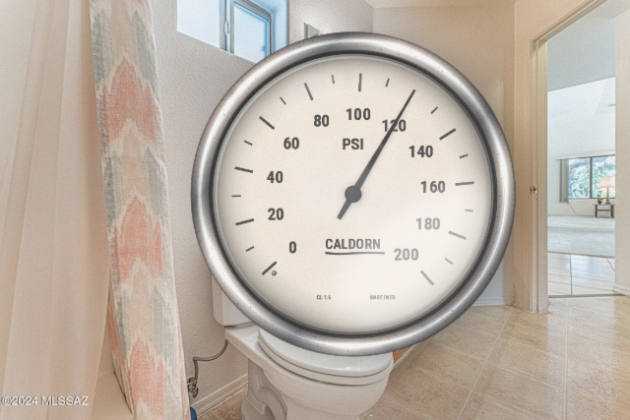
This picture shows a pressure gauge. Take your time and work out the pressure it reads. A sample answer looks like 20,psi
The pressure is 120,psi
